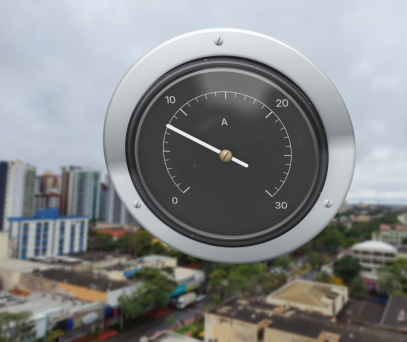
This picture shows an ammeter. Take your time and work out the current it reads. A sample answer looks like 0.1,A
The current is 8,A
